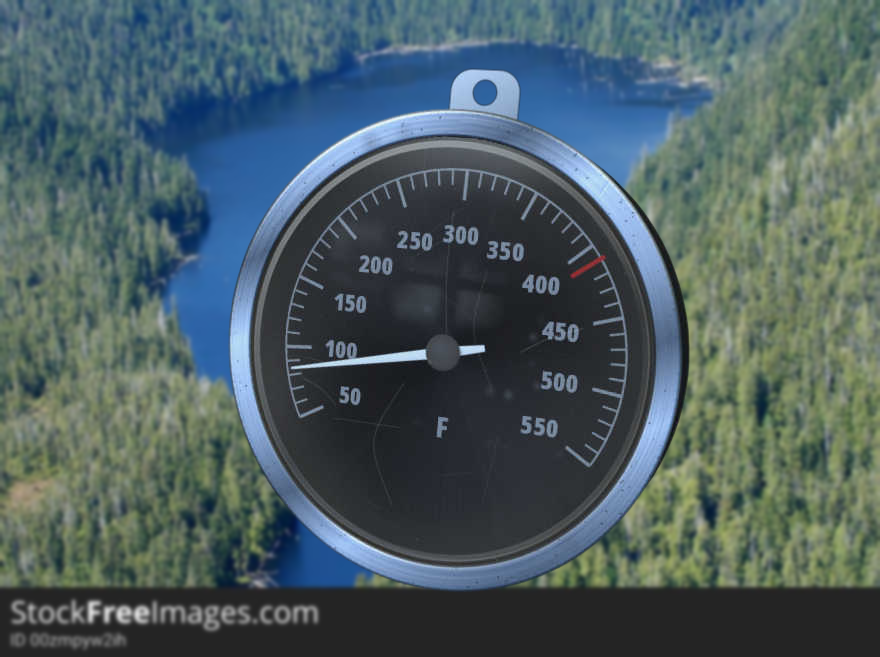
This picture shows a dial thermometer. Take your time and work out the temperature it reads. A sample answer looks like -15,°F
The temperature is 85,°F
